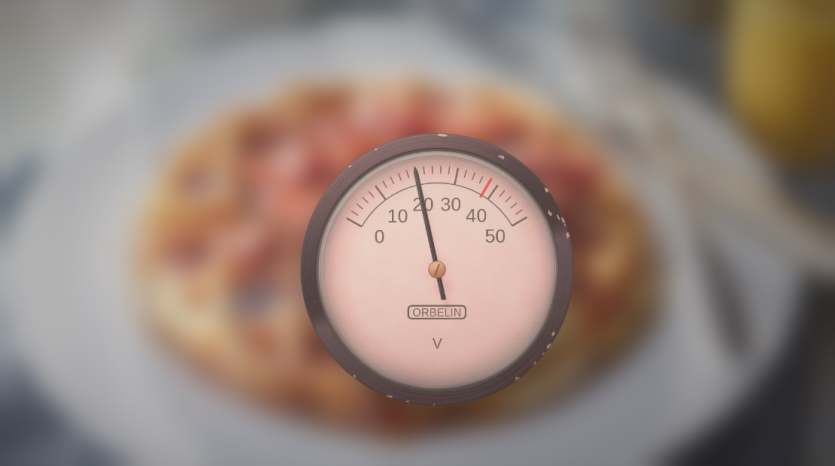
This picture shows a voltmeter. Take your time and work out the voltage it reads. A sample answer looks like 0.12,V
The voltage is 20,V
